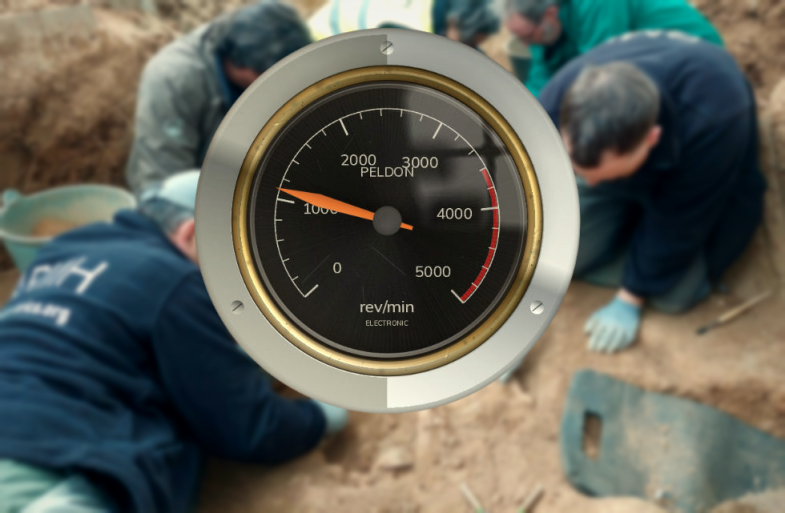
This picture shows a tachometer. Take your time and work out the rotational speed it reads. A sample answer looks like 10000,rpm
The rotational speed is 1100,rpm
